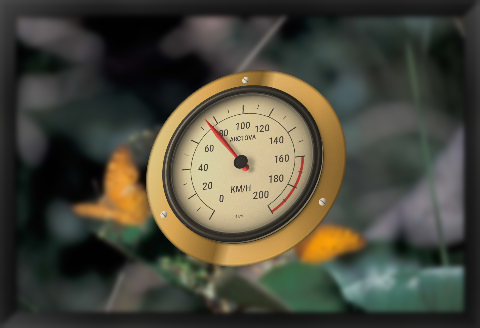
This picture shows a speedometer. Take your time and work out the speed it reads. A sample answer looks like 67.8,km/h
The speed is 75,km/h
